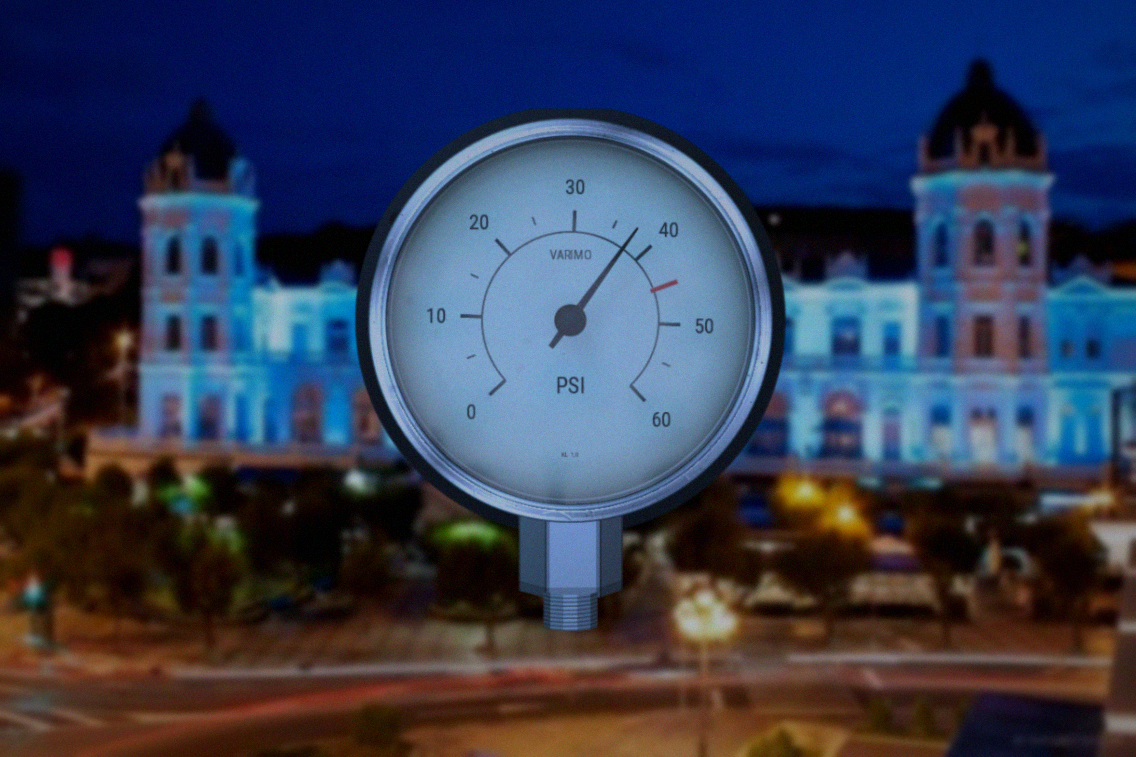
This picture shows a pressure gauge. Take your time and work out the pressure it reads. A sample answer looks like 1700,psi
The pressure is 37.5,psi
